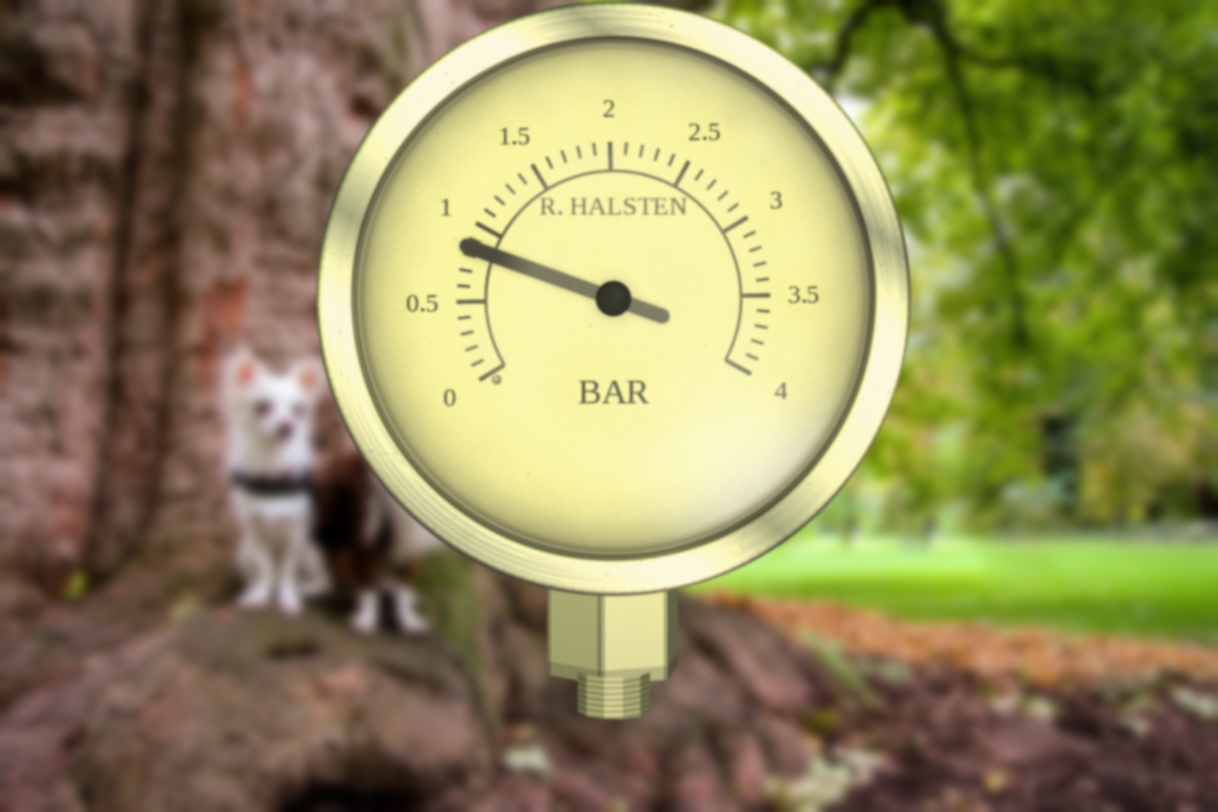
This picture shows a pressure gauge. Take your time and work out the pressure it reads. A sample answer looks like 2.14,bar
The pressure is 0.85,bar
